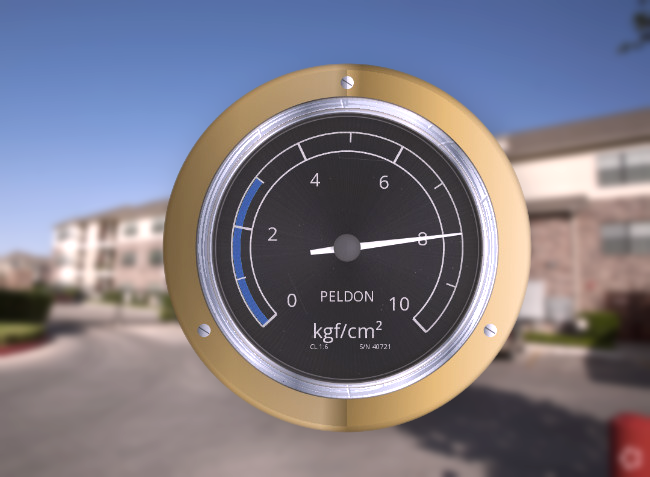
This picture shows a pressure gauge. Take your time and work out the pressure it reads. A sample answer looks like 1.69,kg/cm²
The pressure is 8,kg/cm²
